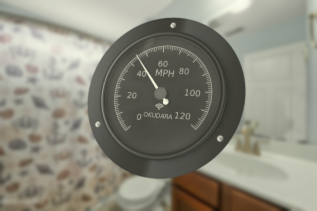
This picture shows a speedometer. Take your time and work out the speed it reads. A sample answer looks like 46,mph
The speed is 45,mph
